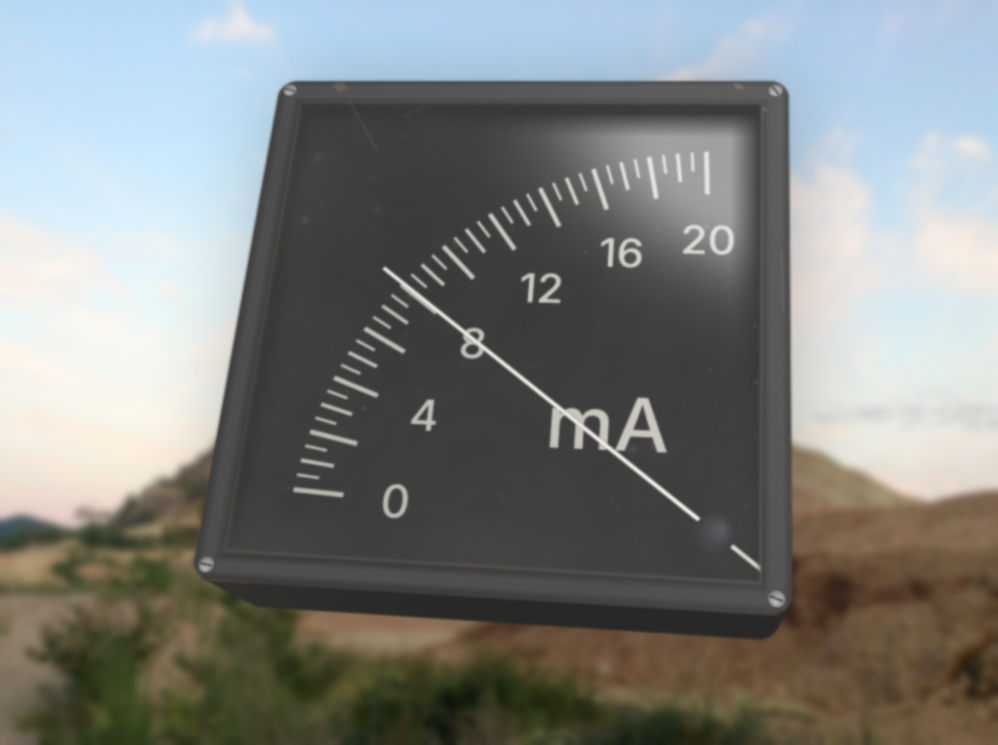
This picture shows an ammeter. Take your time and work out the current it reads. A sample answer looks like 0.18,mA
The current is 8,mA
